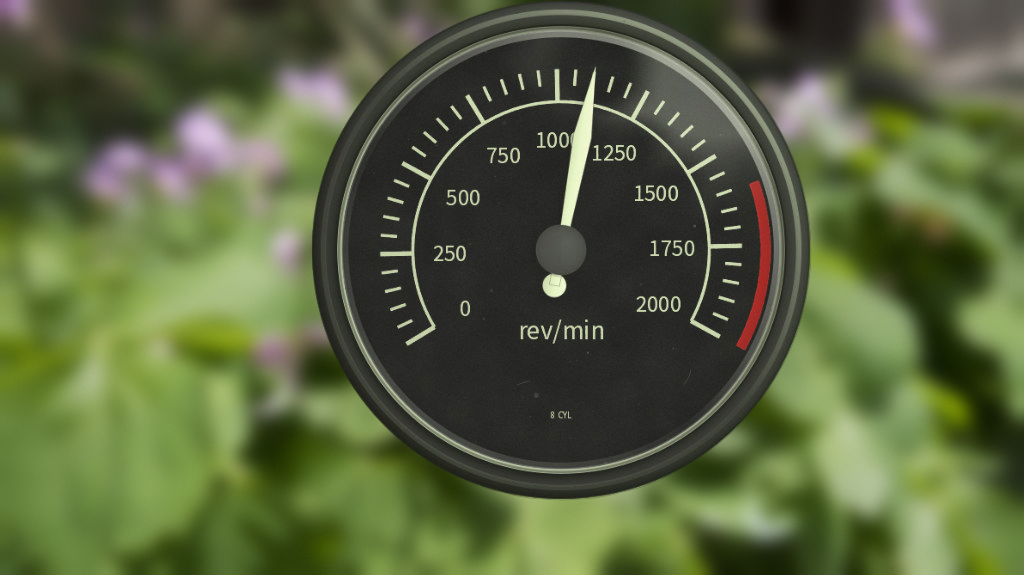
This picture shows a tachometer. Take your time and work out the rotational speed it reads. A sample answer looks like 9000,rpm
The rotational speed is 1100,rpm
